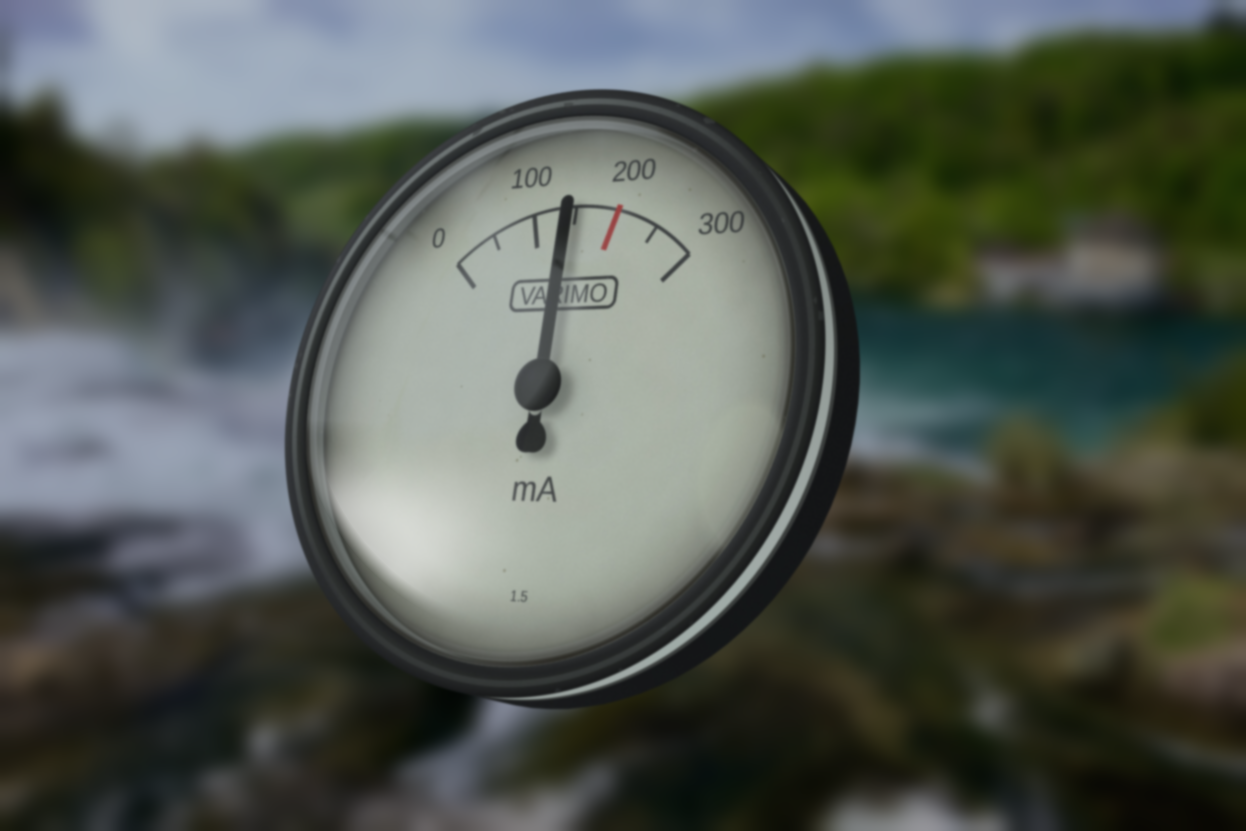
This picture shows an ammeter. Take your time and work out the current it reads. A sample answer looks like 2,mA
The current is 150,mA
